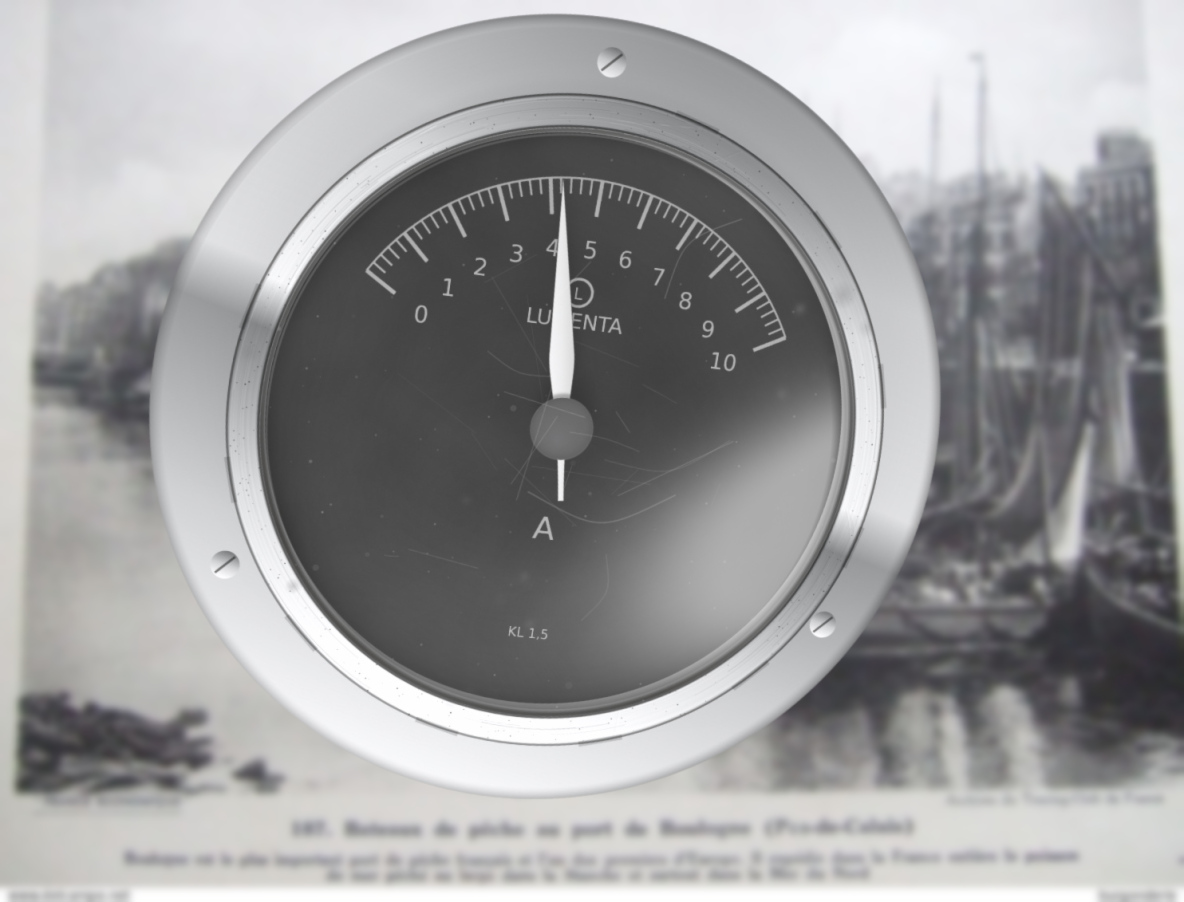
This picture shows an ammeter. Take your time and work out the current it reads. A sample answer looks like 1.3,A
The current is 4.2,A
